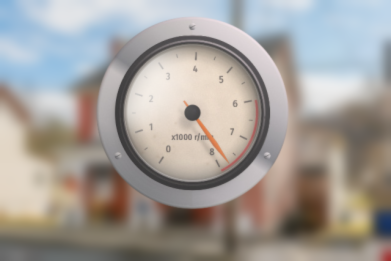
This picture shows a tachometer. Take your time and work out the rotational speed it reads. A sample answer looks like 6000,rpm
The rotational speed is 7750,rpm
